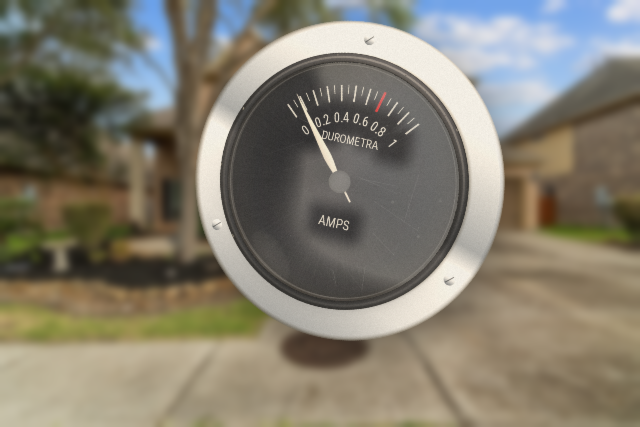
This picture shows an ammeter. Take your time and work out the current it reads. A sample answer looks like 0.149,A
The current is 0.1,A
